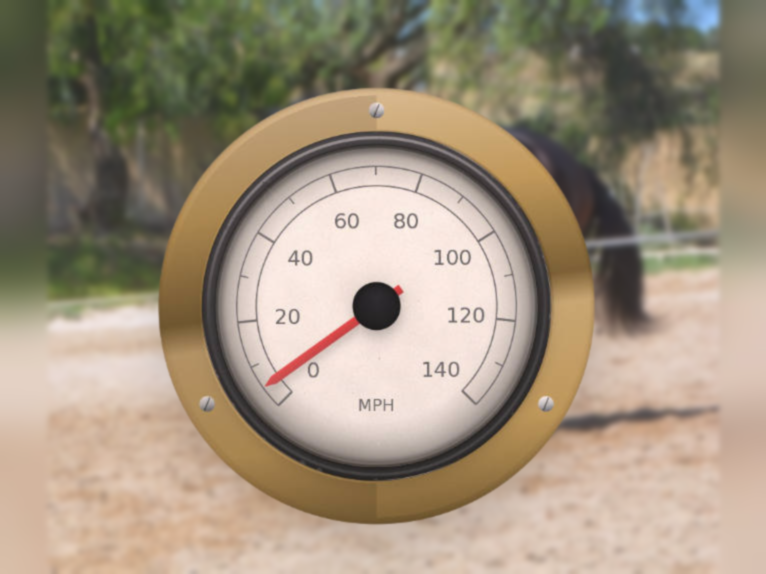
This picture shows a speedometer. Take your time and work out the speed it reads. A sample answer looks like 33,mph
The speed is 5,mph
